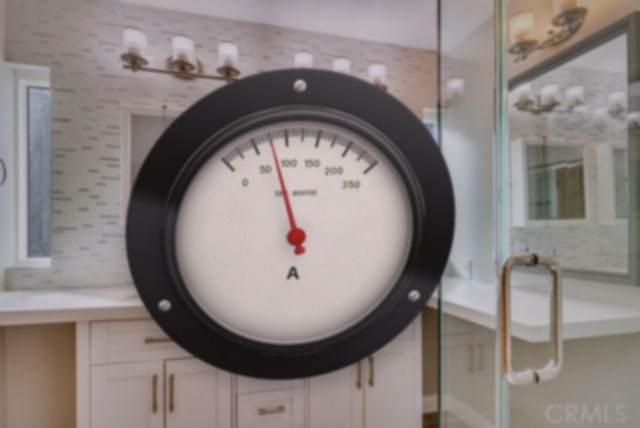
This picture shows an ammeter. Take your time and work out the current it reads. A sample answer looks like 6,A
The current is 75,A
